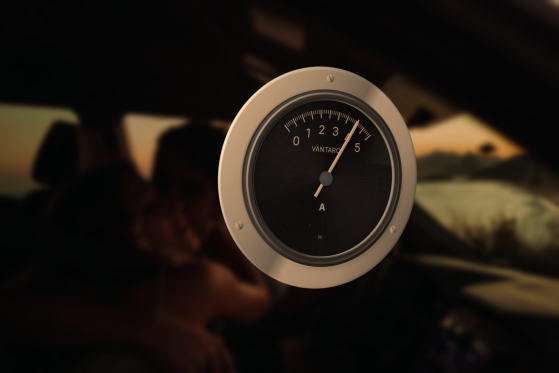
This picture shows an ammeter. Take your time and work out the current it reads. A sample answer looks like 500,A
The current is 4,A
